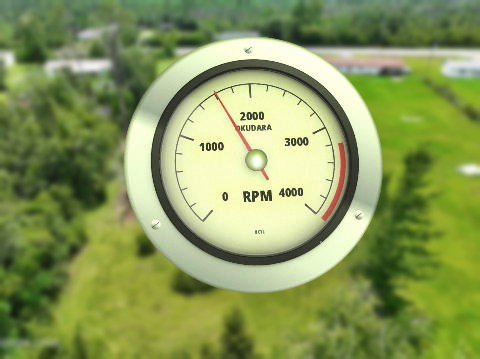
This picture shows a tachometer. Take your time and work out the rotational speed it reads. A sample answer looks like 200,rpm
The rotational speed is 1600,rpm
